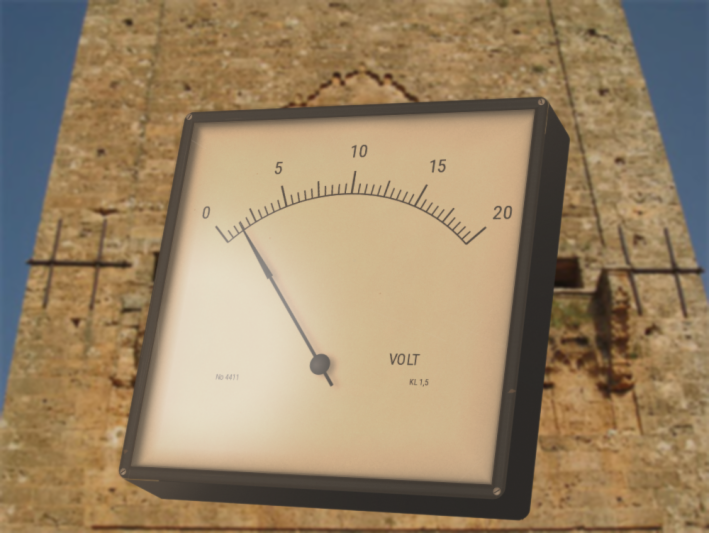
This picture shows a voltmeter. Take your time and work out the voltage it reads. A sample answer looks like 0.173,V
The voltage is 1.5,V
